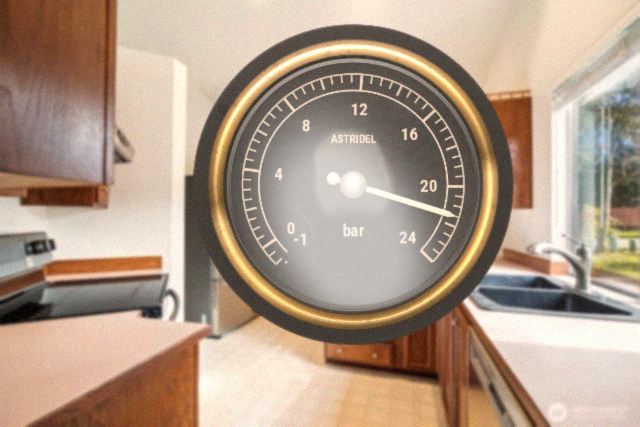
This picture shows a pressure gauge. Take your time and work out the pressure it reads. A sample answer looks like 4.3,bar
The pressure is 21.5,bar
